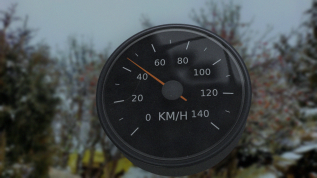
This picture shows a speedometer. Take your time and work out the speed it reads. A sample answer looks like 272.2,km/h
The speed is 45,km/h
